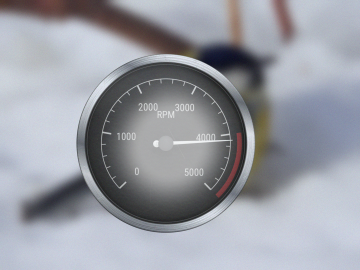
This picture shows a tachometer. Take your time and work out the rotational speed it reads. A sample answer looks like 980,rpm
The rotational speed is 4100,rpm
